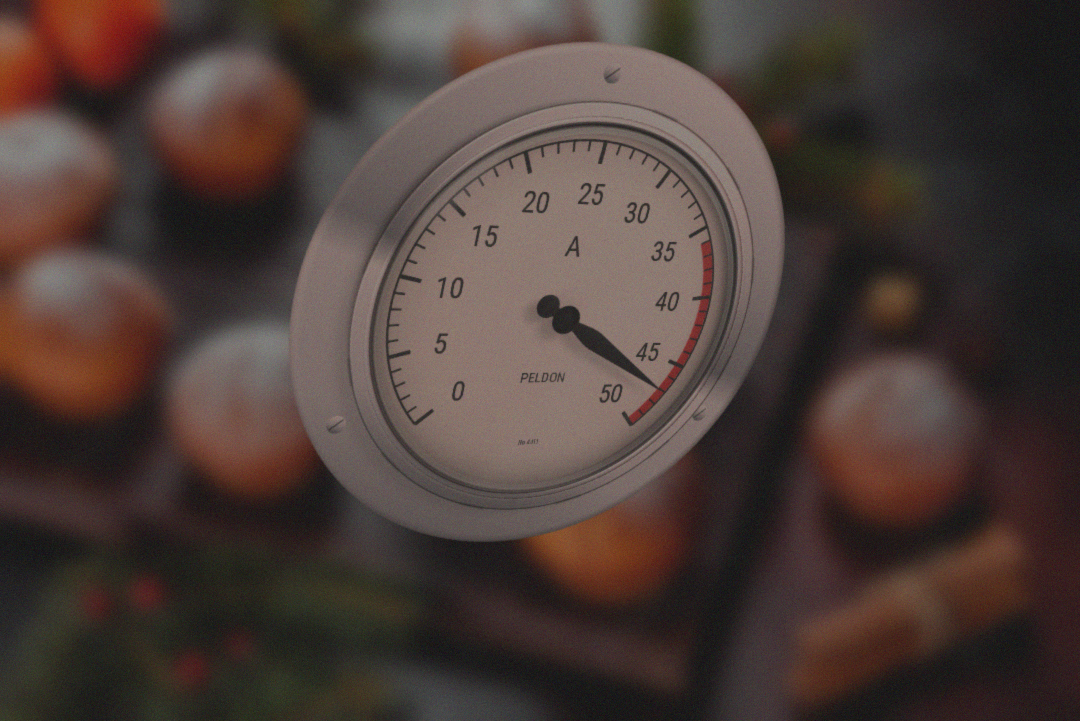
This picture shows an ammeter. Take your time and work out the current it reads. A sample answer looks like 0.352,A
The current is 47,A
